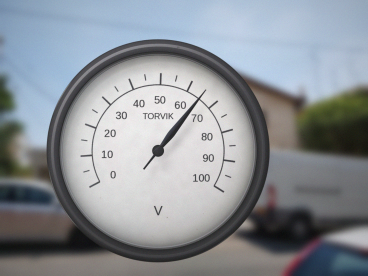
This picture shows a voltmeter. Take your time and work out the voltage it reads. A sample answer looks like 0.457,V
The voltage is 65,V
